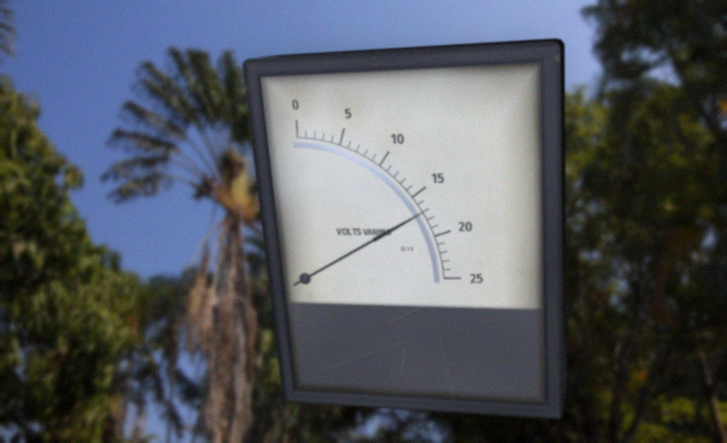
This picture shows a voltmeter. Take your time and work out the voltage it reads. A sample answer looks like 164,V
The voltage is 17,V
